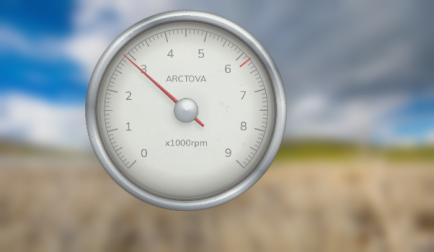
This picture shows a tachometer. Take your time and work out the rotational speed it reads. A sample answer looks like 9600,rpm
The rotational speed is 2900,rpm
